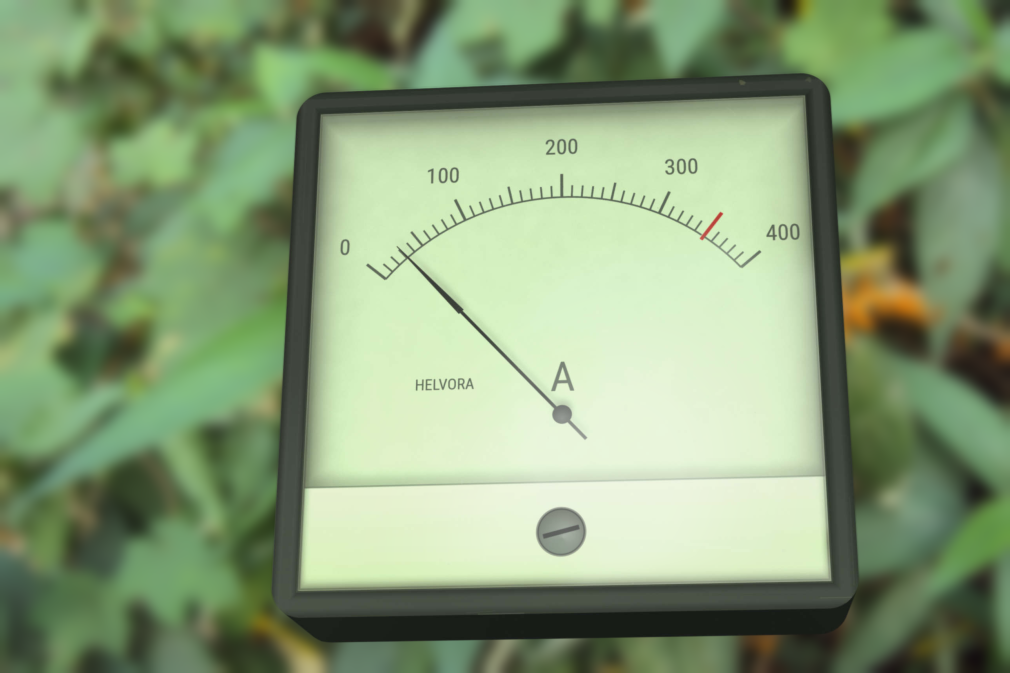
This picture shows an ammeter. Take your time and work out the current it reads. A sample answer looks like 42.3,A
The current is 30,A
